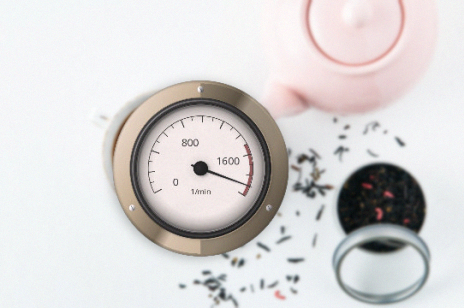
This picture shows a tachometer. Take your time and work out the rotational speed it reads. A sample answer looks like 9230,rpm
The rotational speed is 1900,rpm
